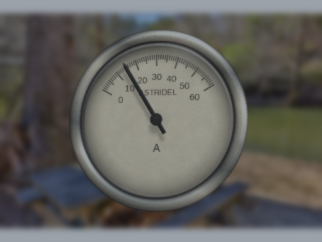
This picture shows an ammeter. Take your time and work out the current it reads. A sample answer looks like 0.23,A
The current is 15,A
